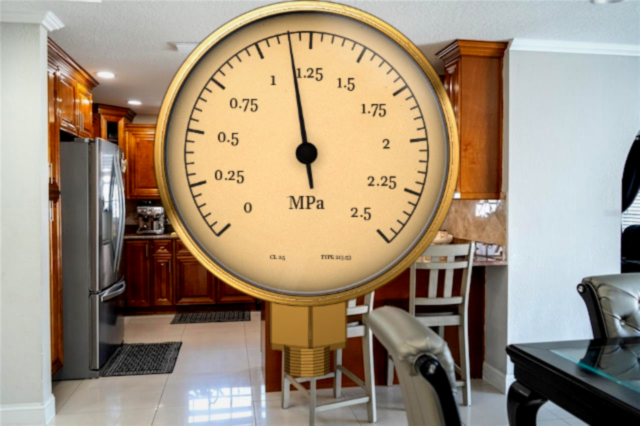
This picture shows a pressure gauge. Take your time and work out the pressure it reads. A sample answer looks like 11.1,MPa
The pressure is 1.15,MPa
